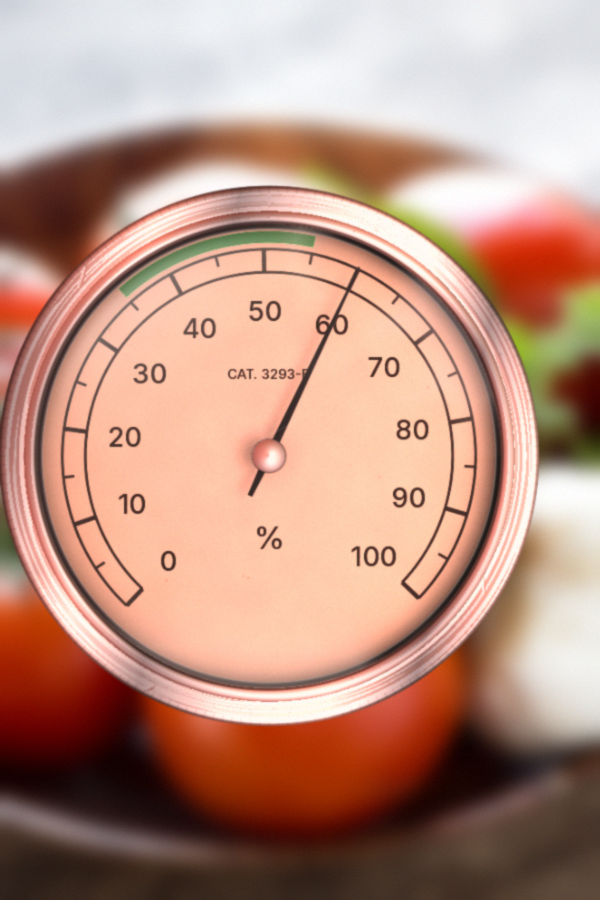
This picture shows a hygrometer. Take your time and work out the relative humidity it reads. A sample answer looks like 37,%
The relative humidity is 60,%
